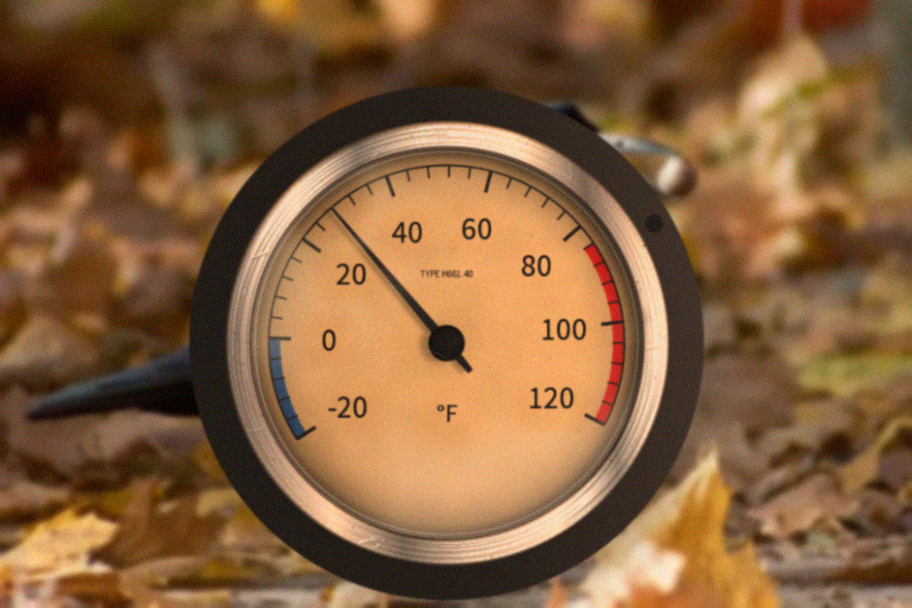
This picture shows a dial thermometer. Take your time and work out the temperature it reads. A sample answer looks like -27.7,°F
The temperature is 28,°F
